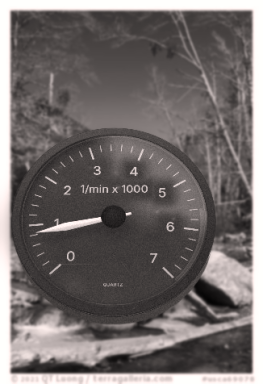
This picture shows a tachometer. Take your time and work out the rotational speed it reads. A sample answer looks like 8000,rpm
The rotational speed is 800,rpm
